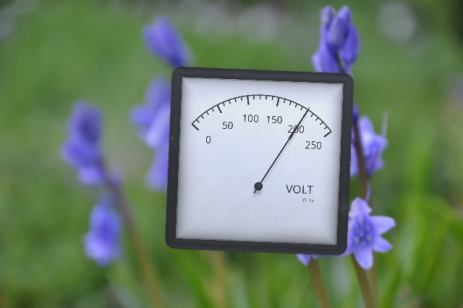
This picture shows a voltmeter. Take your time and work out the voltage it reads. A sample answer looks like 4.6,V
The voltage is 200,V
